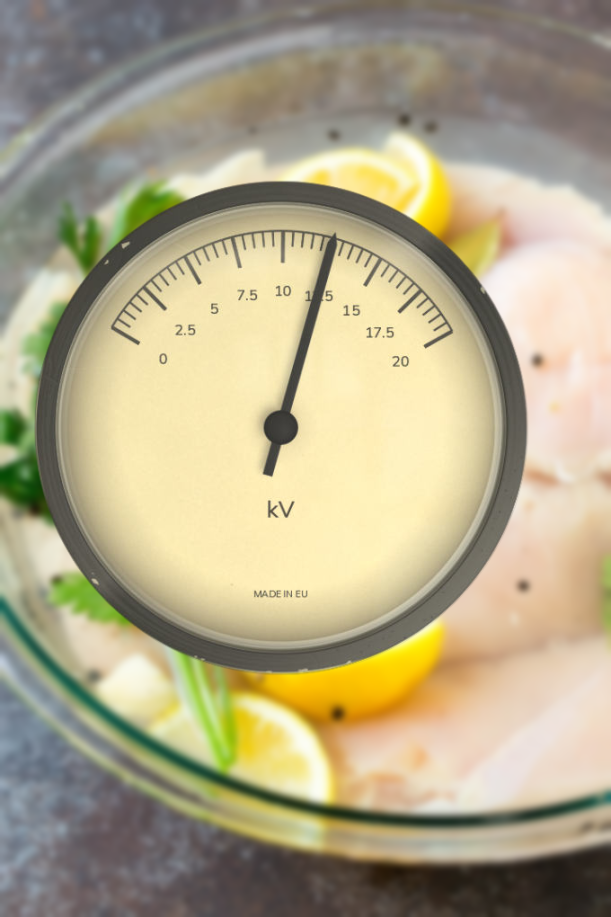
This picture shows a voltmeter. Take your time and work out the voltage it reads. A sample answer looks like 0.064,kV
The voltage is 12.5,kV
